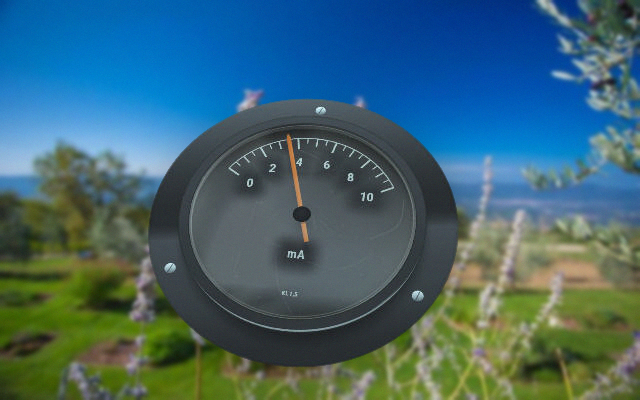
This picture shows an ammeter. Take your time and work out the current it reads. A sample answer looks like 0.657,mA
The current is 3.5,mA
